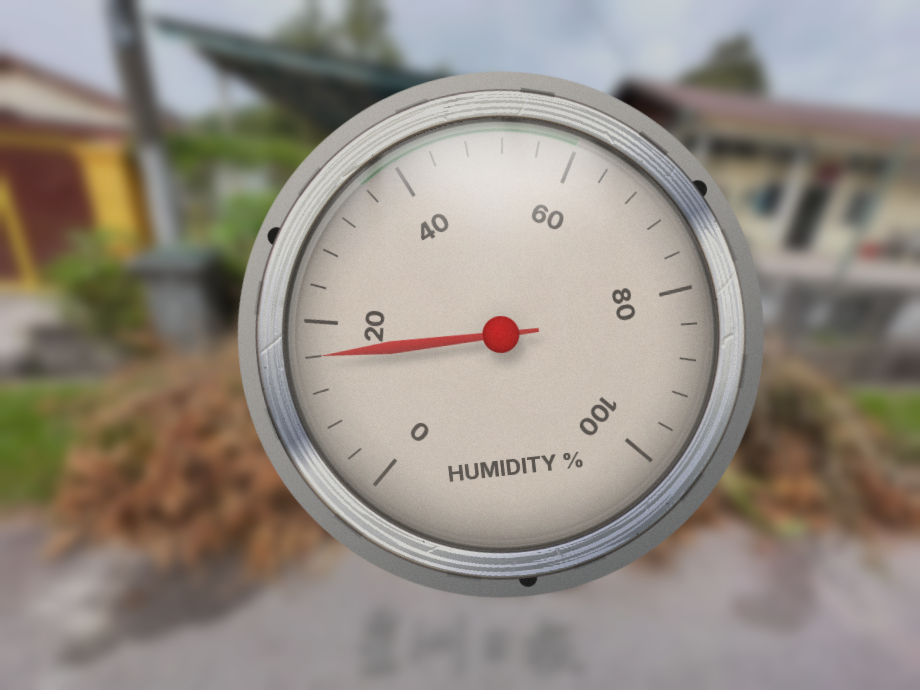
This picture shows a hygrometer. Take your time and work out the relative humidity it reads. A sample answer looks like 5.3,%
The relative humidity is 16,%
